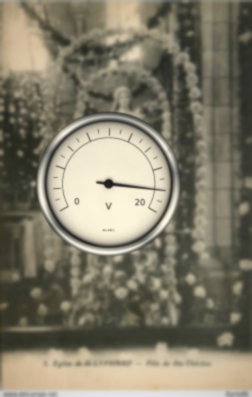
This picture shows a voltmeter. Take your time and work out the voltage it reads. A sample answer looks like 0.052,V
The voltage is 18,V
